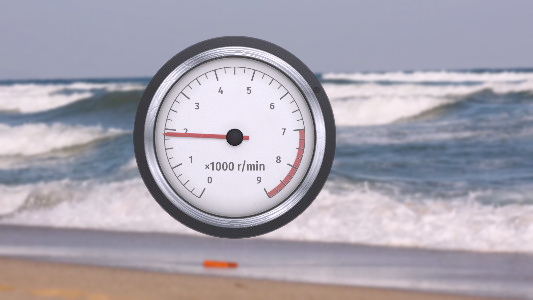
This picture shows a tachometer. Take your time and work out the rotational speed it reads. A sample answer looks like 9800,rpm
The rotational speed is 1875,rpm
